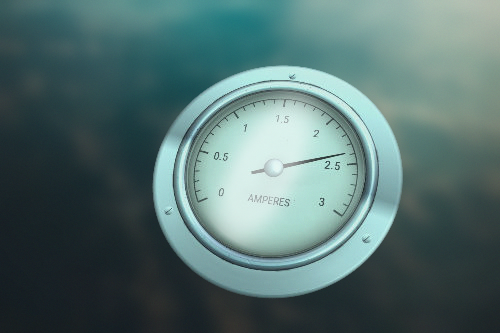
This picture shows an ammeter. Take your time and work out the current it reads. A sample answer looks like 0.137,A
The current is 2.4,A
